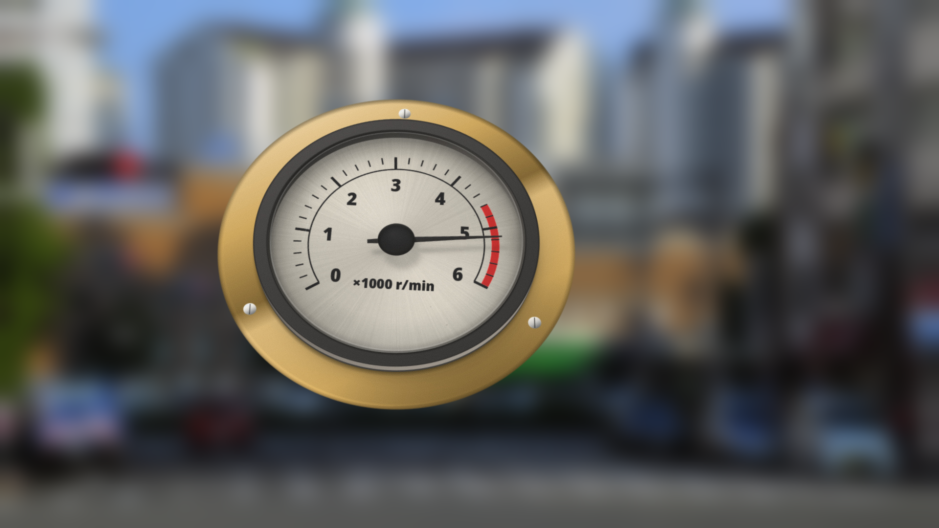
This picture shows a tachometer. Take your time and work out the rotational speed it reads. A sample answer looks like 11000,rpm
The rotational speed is 5200,rpm
